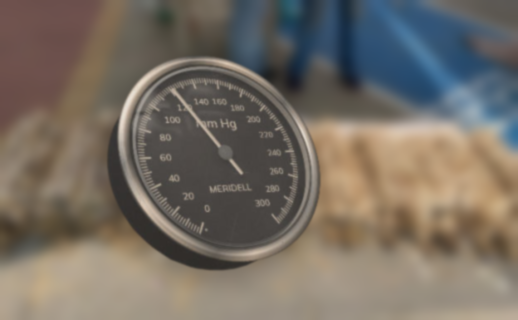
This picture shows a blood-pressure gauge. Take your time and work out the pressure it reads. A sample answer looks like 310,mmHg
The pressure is 120,mmHg
